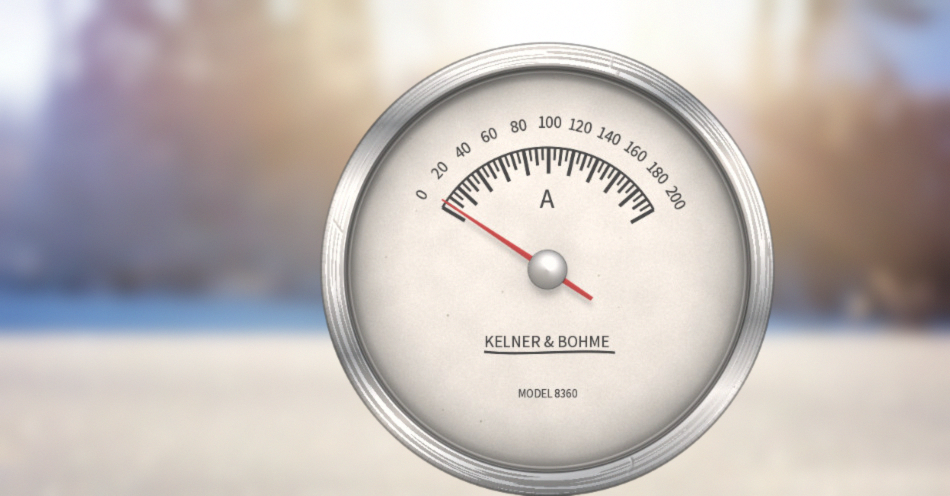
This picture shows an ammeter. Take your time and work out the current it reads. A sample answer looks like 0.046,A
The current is 5,A
